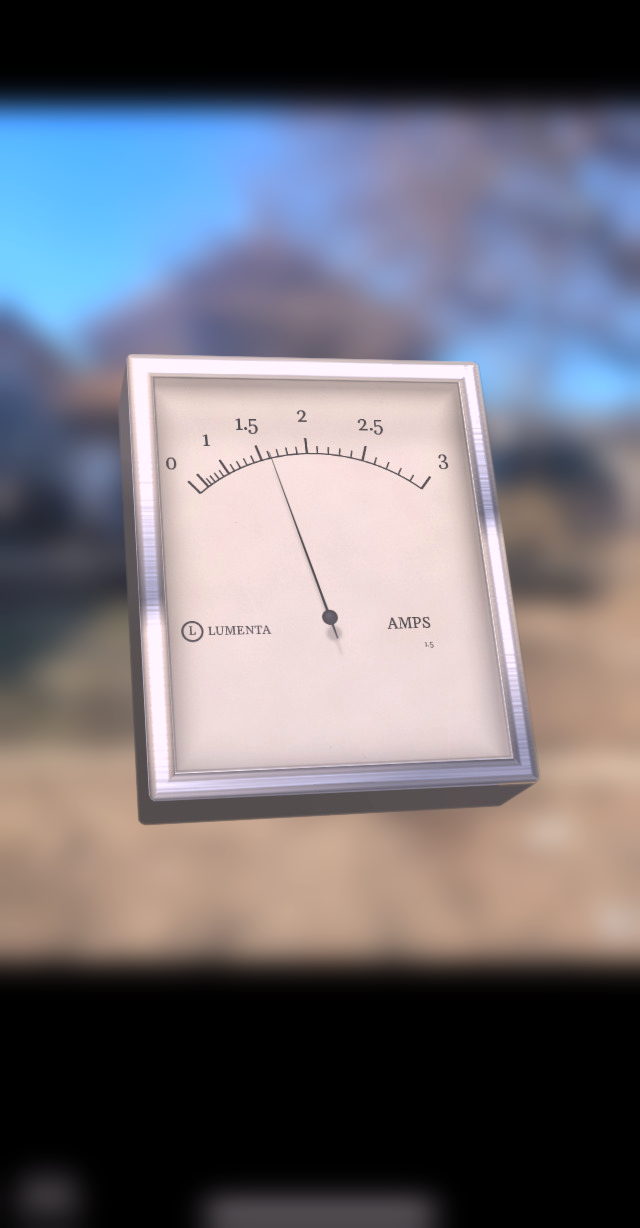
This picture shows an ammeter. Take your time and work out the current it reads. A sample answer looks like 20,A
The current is 1.6,A
